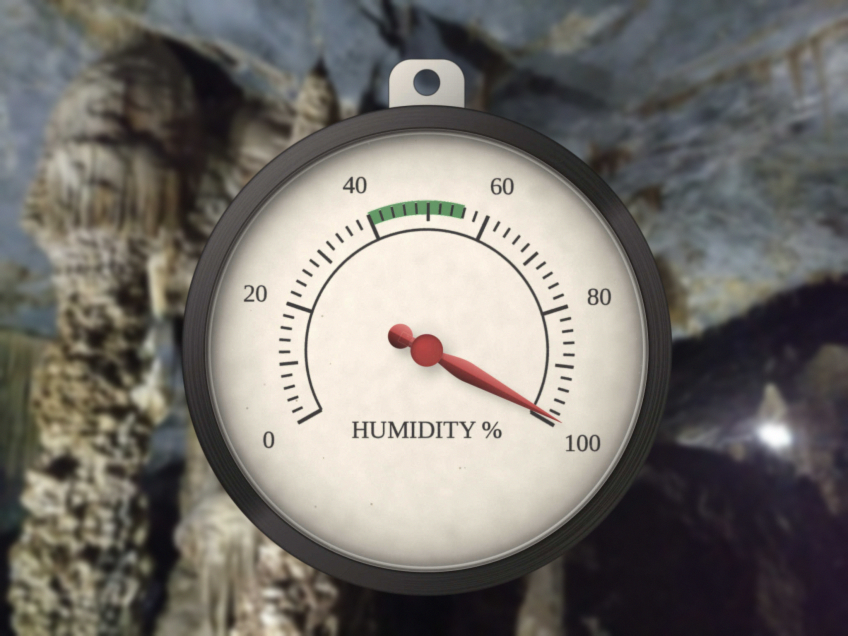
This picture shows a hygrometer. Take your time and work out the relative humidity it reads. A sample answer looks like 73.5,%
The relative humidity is 99,%
